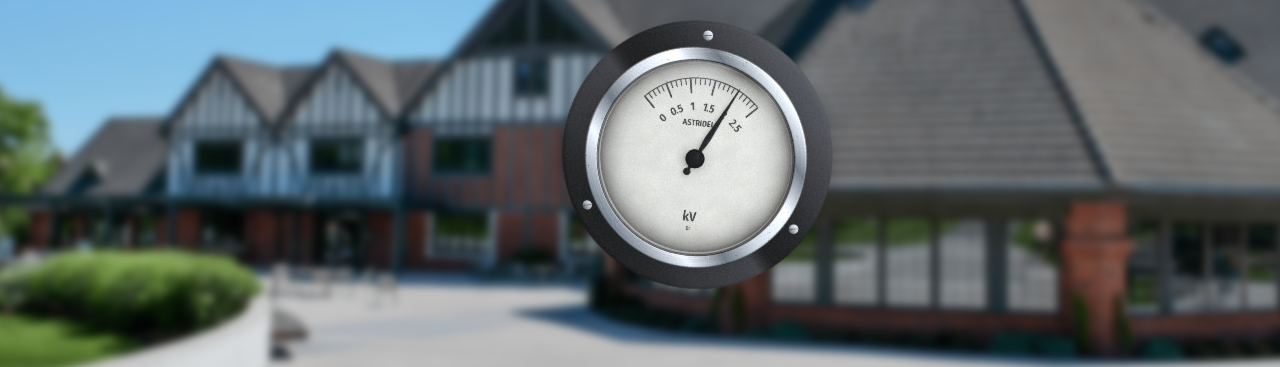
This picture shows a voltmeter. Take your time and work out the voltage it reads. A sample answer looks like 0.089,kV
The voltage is 2,kV
